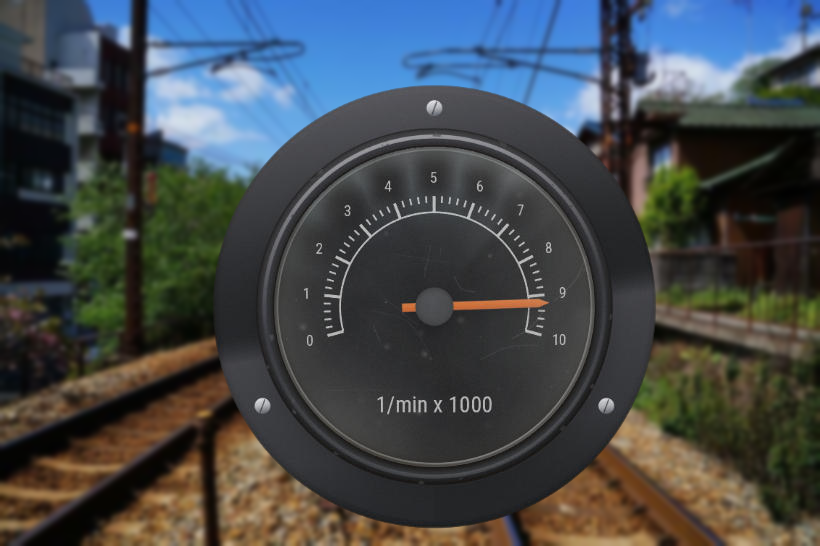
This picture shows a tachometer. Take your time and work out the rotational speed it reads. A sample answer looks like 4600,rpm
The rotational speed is 9200,rpm
